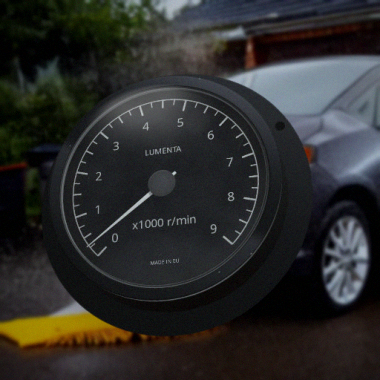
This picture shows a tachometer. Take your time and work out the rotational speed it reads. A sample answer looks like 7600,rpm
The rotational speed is 250,rpm
